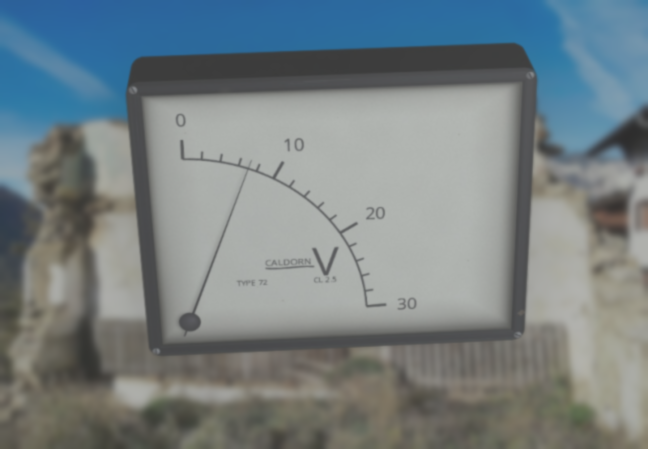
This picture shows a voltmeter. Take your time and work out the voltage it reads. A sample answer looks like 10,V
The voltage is 7,V
